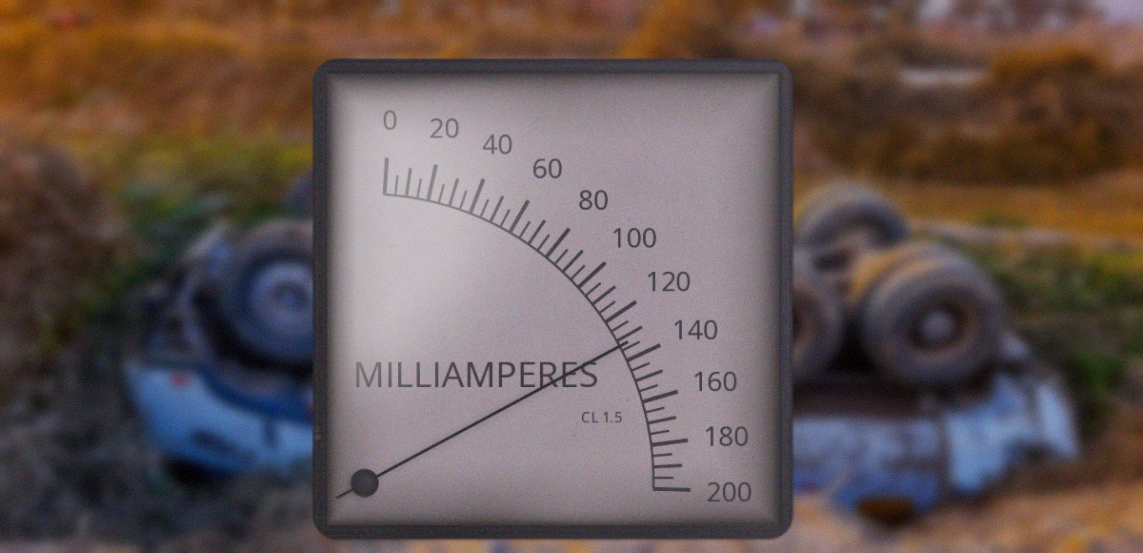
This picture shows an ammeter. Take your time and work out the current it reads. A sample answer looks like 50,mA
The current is 132.5,mA
